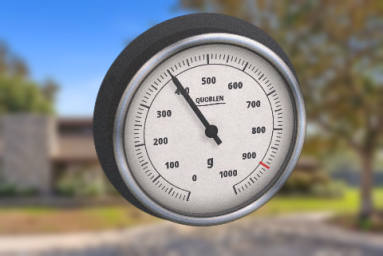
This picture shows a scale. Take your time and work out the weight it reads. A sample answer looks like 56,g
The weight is 400,g
